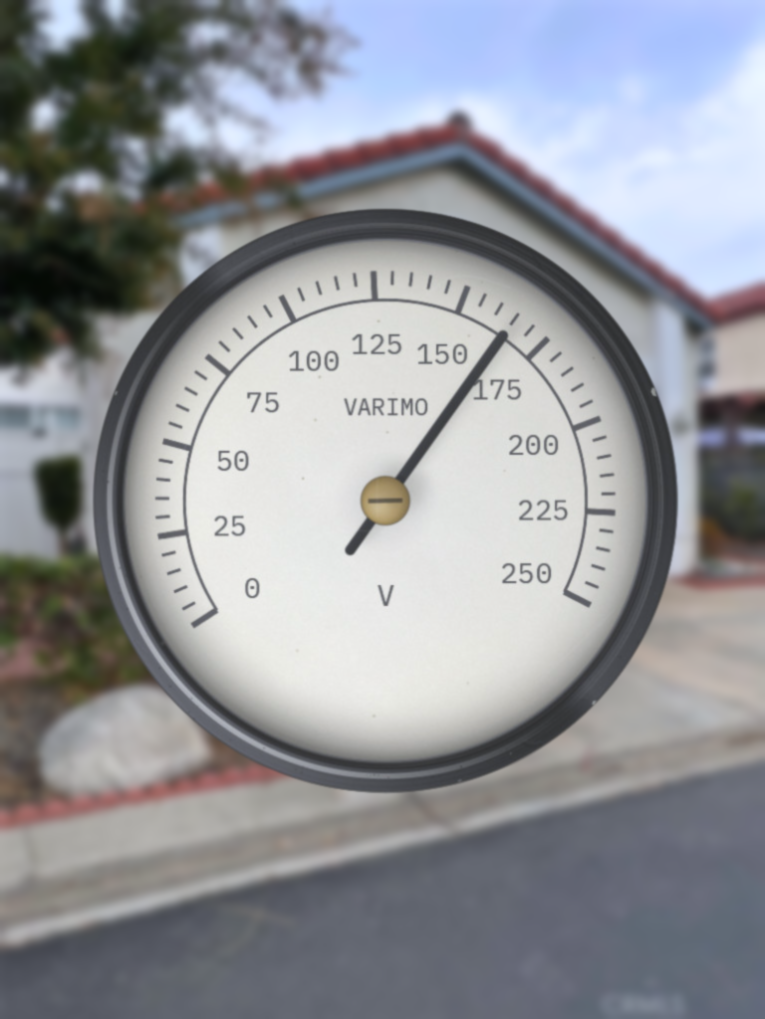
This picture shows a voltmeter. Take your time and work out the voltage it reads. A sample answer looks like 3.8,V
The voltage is 165,V
